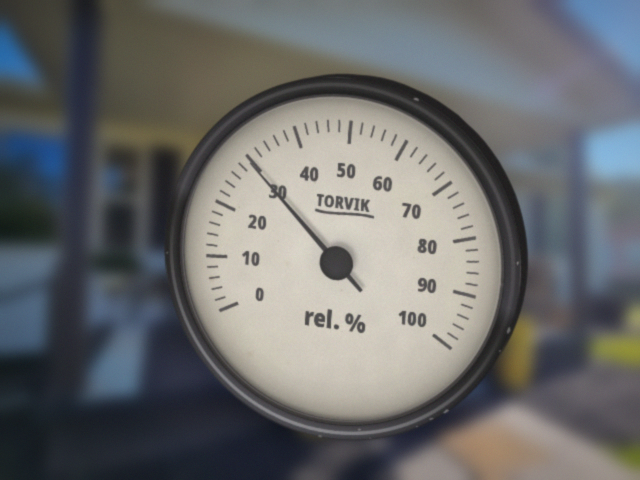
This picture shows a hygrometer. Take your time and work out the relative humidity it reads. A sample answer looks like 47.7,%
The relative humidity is 30,%
